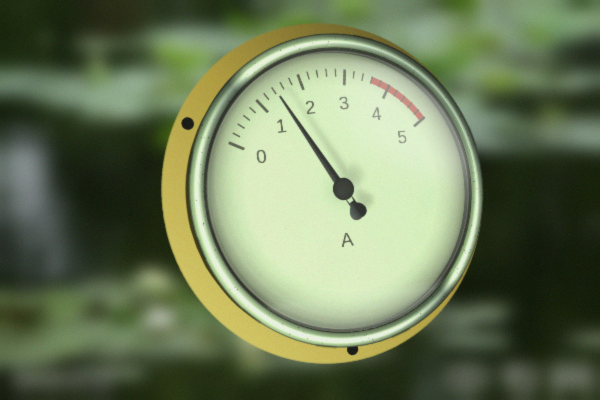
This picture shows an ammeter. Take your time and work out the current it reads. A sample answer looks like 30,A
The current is 1.4,A
